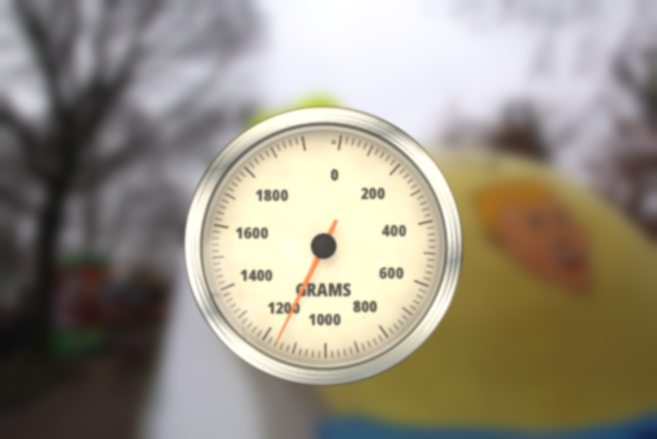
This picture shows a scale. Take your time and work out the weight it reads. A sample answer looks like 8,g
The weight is 1160,g
